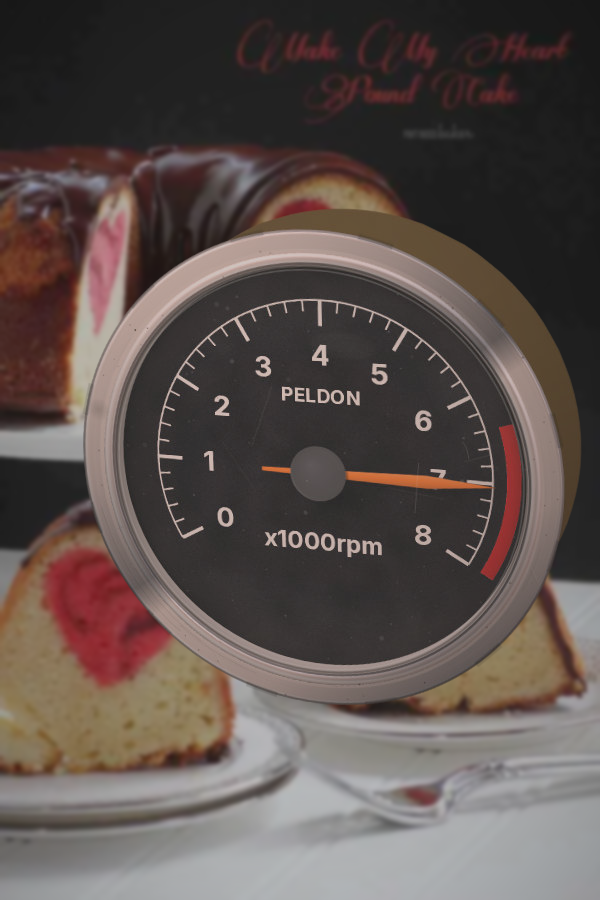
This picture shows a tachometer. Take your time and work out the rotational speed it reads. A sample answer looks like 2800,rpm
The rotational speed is 7000,rpm
